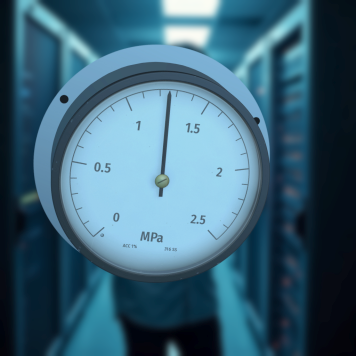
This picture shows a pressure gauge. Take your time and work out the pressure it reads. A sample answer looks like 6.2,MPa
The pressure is 1.25,MPa
